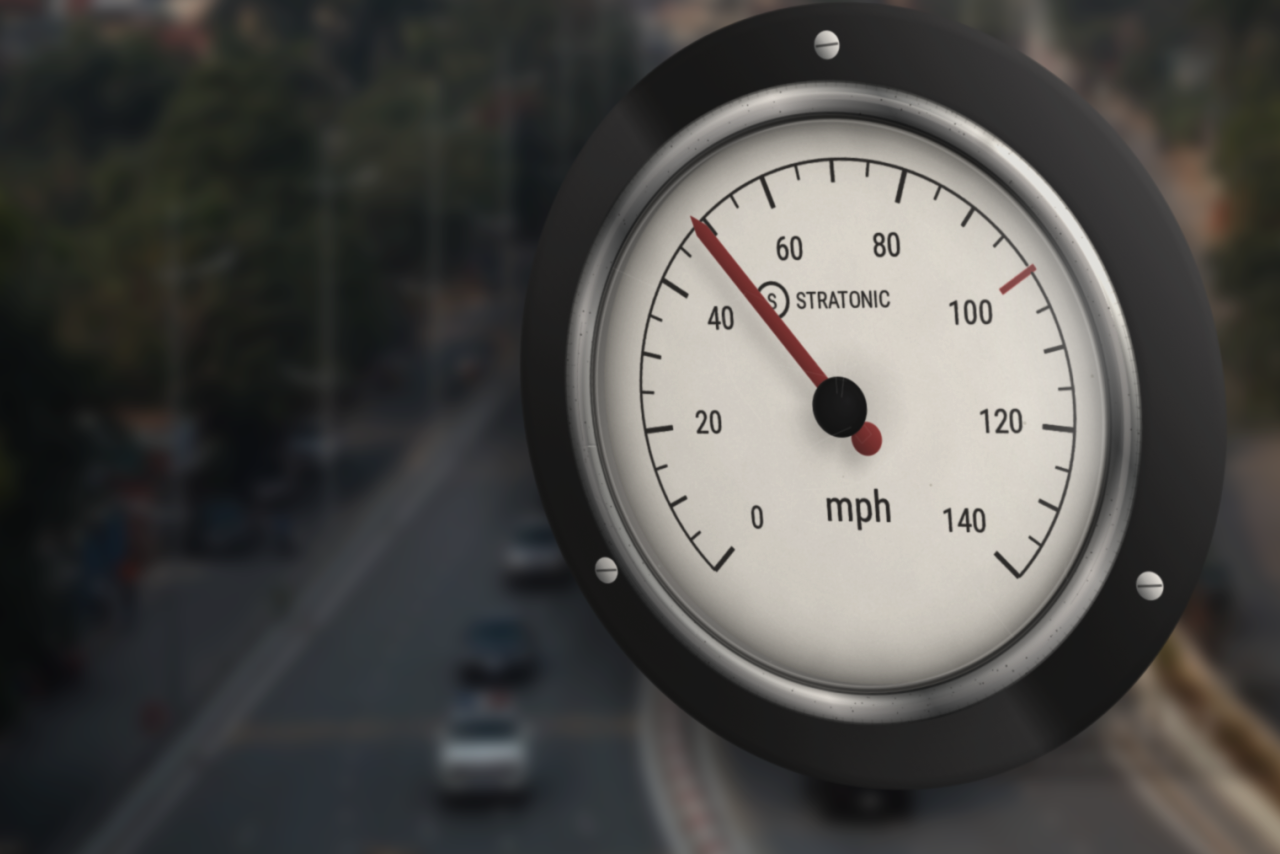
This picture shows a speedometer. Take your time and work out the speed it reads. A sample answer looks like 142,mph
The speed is 50,mph
